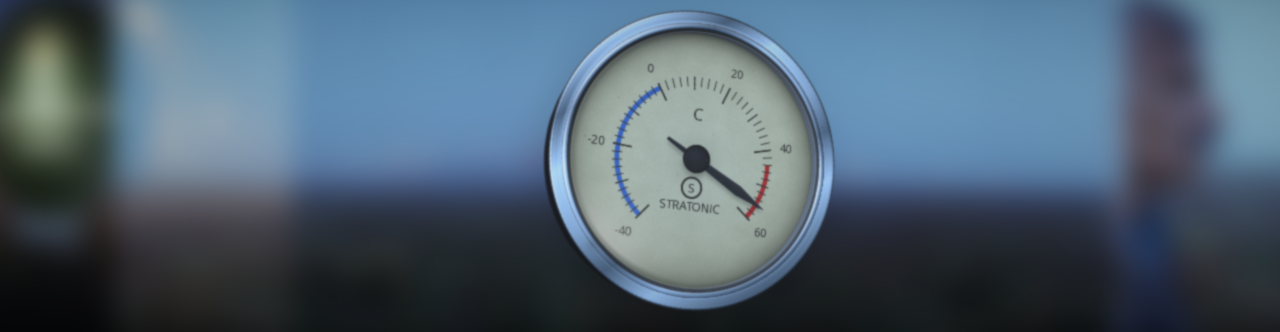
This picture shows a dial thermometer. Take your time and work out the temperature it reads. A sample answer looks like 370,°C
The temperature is 56,°C
